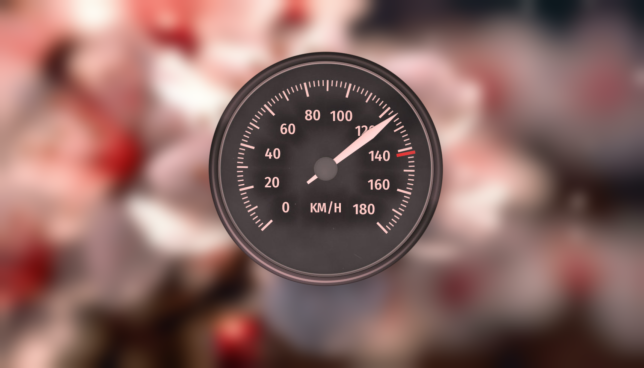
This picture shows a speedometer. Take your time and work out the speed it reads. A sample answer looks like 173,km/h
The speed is 124,km/h
